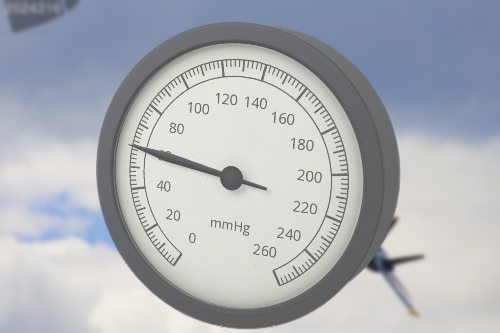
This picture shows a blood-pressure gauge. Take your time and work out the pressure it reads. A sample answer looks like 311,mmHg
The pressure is 60,mmHg
